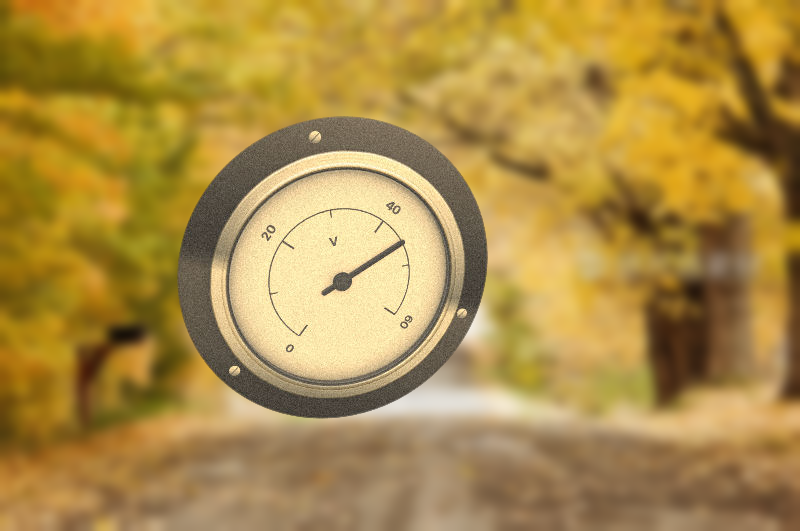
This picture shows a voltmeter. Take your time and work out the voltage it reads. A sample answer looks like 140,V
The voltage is 45,V
